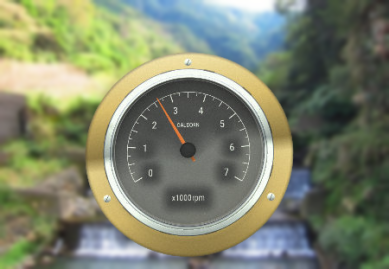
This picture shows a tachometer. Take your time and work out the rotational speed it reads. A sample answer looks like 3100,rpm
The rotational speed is 2625,rpm
